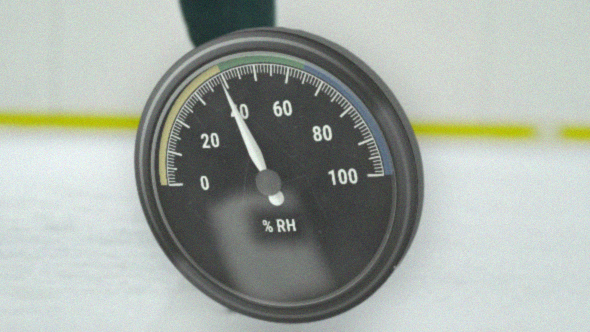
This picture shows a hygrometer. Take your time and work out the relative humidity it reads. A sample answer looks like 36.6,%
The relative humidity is 40,%
